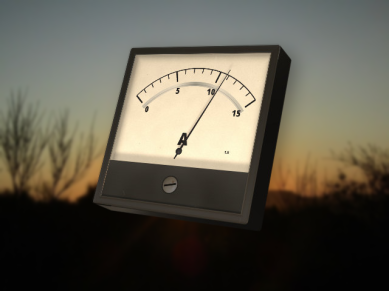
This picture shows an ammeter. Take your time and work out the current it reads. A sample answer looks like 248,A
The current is 11,A
